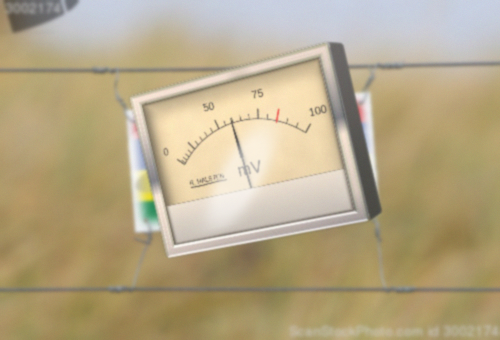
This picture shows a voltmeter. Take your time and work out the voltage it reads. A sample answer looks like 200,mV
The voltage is 60,mV
